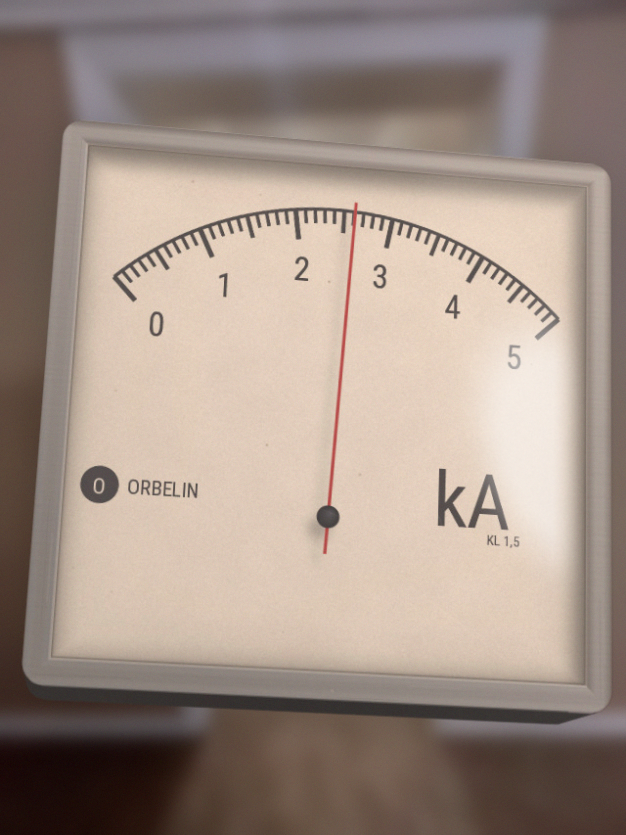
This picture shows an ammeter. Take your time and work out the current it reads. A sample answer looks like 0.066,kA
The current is 2.6,kA
